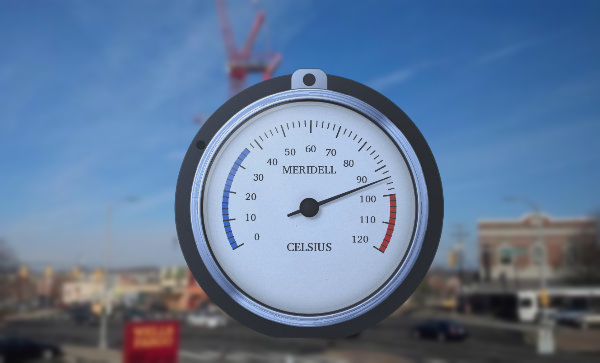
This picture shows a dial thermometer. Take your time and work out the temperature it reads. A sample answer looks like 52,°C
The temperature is 94,°C
